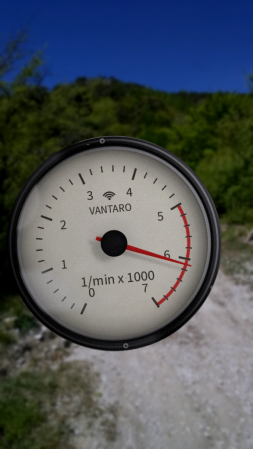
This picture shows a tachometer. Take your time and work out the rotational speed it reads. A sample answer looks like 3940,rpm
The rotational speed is 6100,rpm
